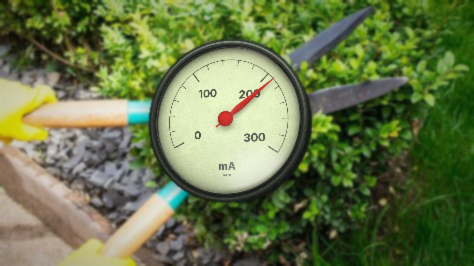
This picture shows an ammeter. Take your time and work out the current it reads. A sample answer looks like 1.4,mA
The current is 210,mA
